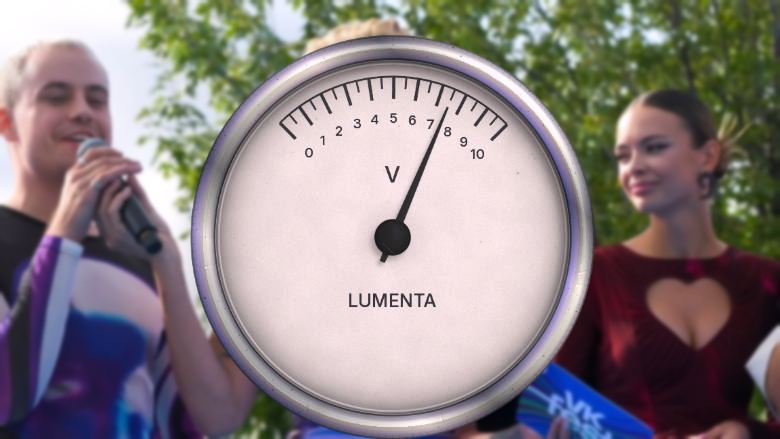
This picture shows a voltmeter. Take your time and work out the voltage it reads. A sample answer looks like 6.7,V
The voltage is 7.5,V
